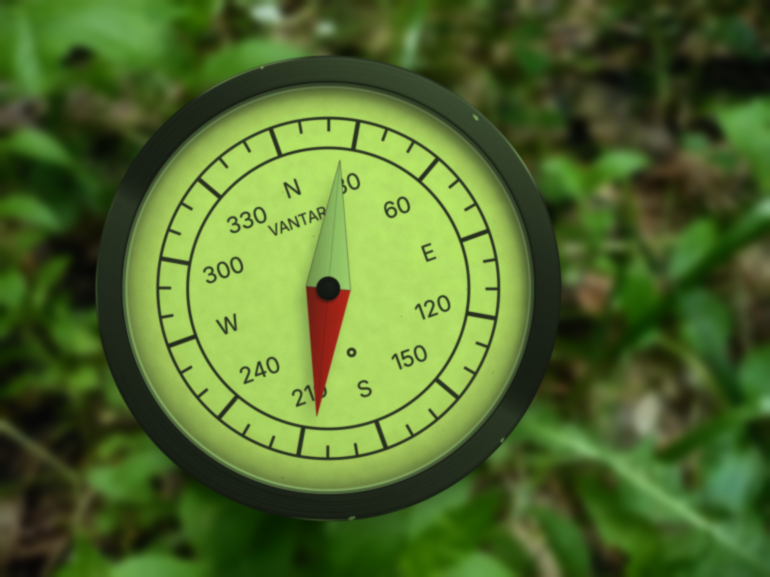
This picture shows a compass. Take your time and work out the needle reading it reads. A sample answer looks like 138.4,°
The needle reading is 205,°
